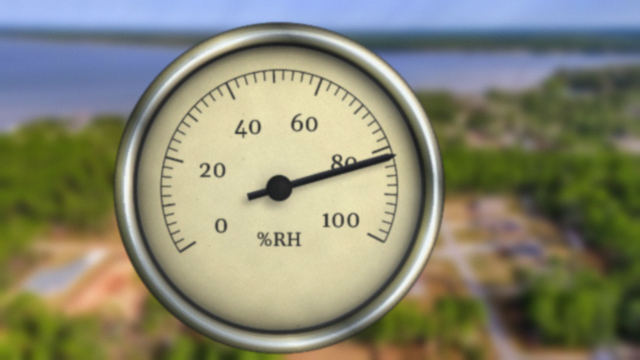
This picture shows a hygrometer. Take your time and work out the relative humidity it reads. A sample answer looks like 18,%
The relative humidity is 82,%
